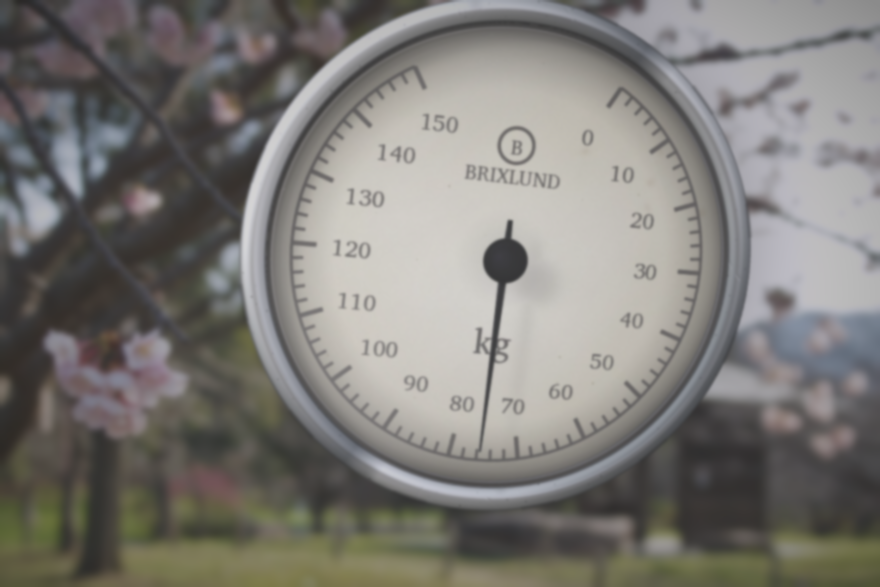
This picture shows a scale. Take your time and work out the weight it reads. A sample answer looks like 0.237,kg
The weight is 76,kg
